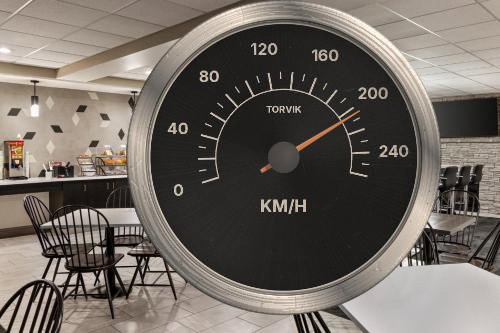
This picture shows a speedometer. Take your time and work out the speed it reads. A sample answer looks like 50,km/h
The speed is 205,km/h
